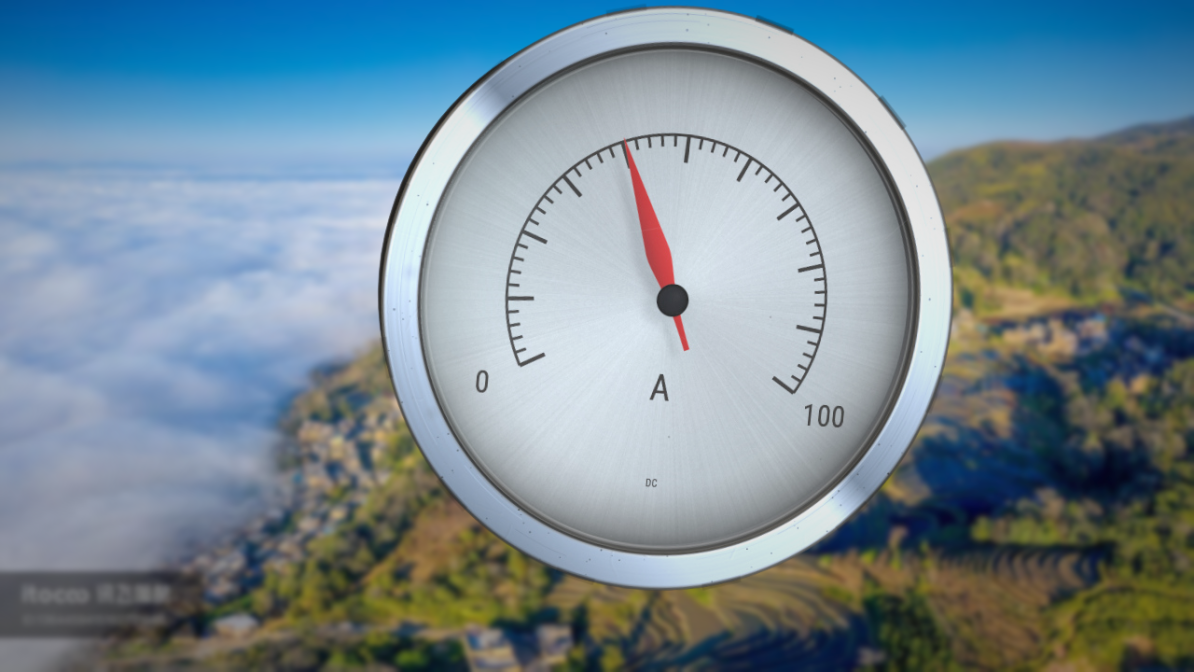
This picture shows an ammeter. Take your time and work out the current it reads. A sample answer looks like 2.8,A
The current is 40,A
